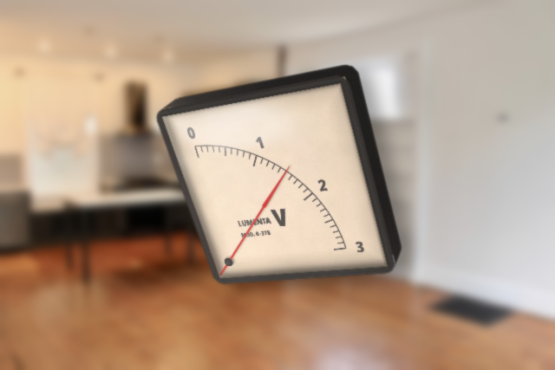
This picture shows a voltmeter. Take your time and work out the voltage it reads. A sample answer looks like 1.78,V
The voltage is 1.5,V
